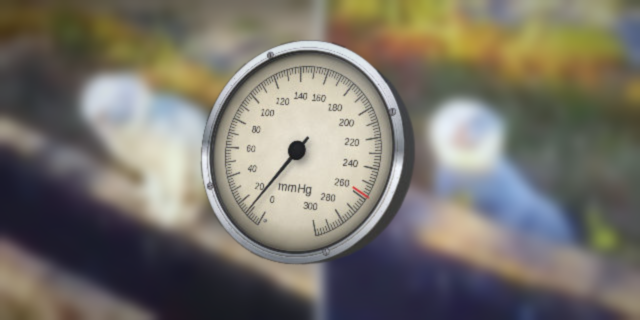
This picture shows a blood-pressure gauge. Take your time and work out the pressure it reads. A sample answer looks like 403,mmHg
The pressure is 10,mmHg
